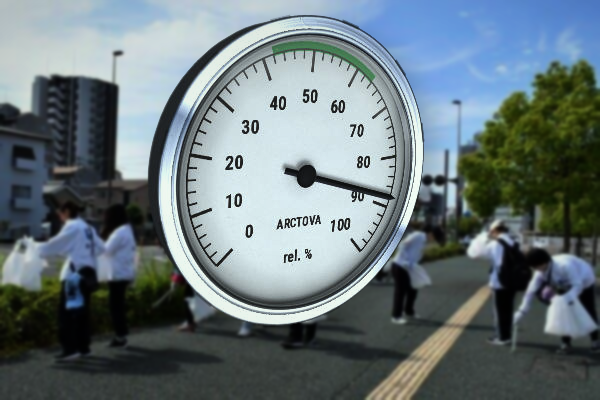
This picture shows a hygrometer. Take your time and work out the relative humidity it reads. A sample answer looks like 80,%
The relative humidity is 88,%
